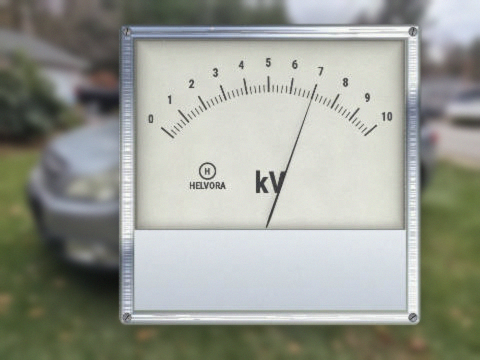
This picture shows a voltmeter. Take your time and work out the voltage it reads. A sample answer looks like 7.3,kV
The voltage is 7,kV
